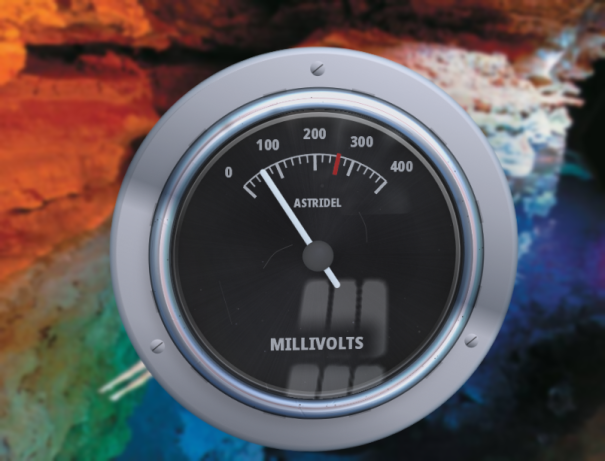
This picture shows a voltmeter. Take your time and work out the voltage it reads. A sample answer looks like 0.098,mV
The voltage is 60,mV
